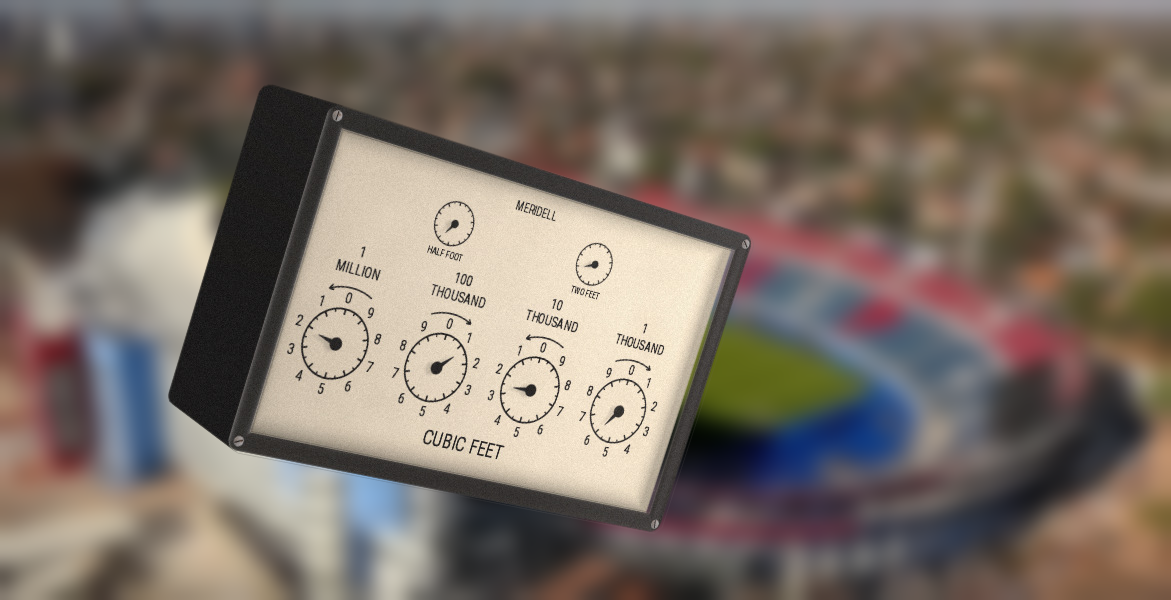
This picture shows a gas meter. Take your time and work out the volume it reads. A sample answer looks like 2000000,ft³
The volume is 212600,ft³
